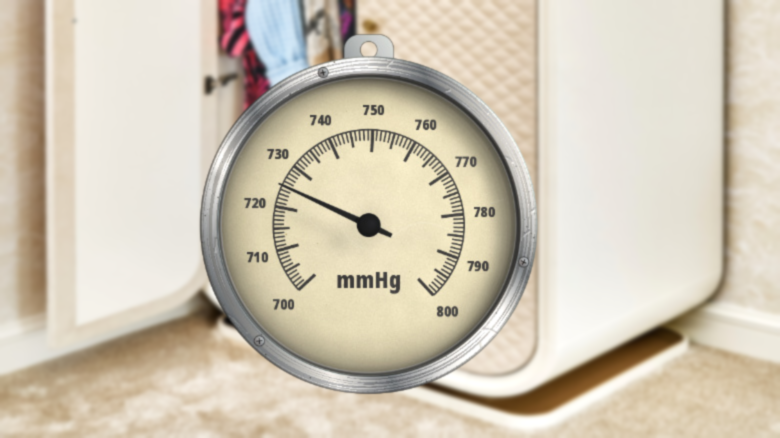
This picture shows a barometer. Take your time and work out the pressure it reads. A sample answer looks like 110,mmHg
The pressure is 725,mmHg
